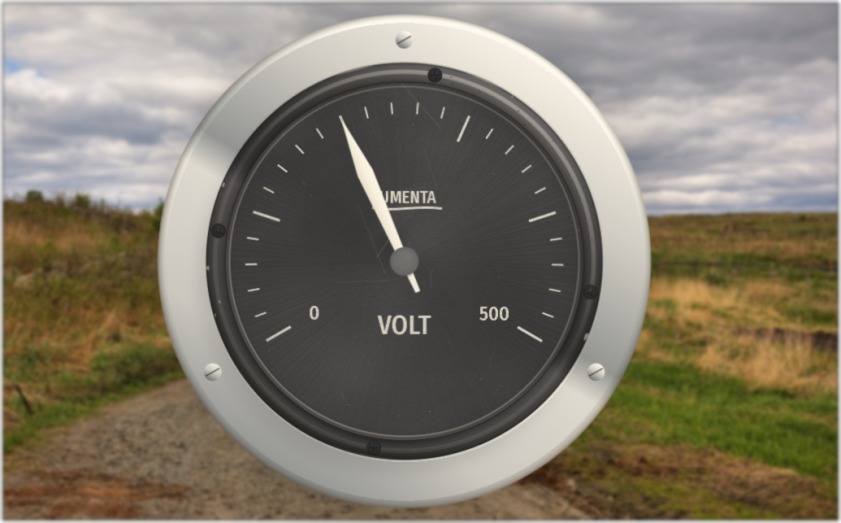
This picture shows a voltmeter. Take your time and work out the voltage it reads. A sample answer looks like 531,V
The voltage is 200,V
